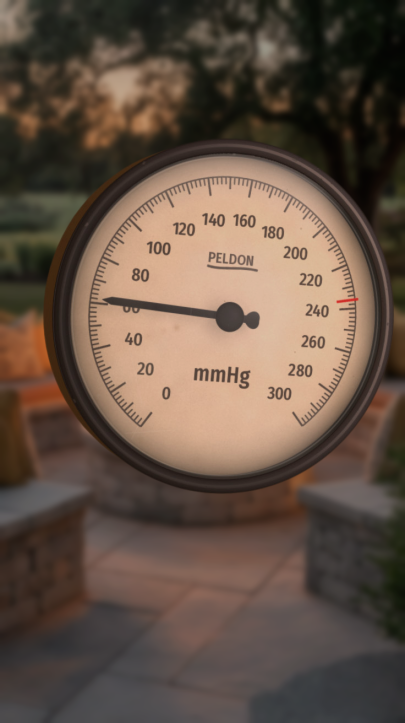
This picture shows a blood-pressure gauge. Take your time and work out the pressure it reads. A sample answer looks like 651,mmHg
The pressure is 62,mmHg
